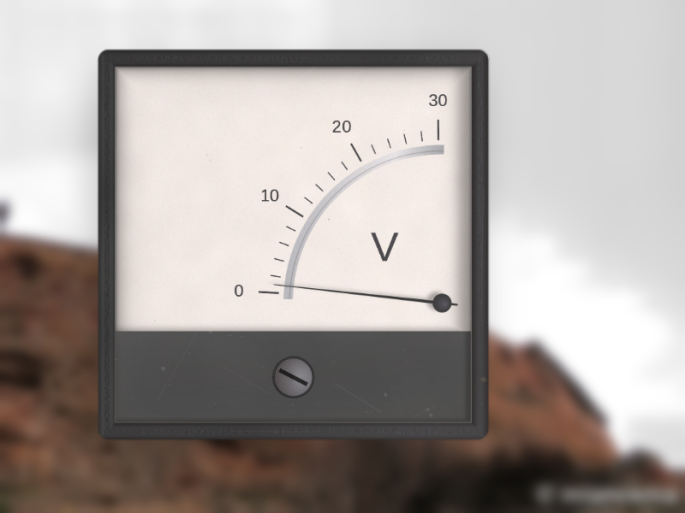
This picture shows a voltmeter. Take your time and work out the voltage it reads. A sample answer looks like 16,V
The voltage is 1,V
